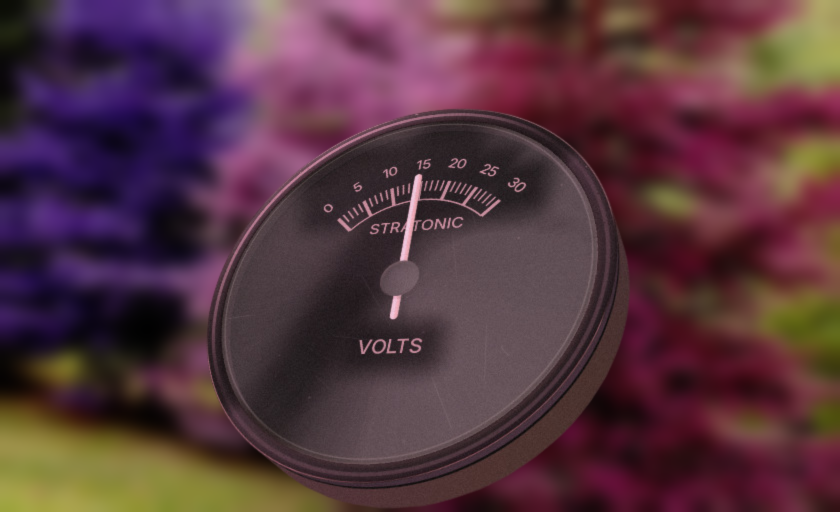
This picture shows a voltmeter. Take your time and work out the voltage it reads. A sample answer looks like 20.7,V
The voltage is 15,V
